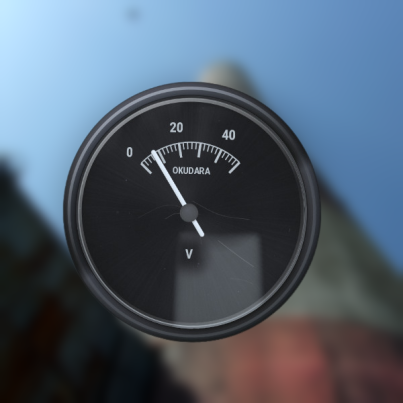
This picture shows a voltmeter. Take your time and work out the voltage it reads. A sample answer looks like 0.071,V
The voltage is 8,V
